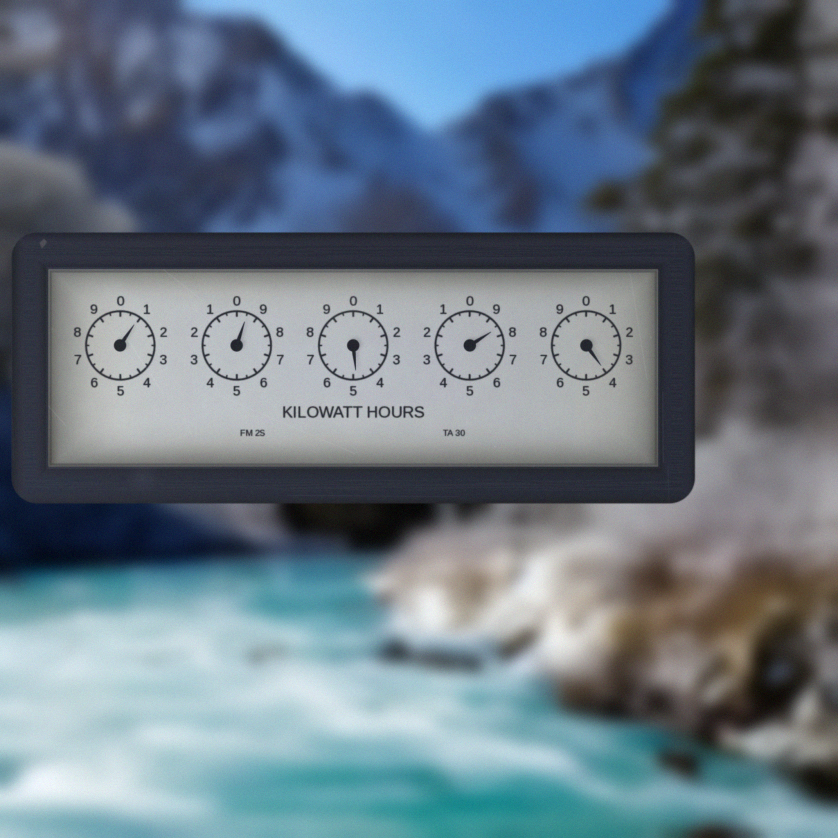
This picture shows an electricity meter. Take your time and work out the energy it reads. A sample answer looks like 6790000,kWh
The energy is 9484,kWh
